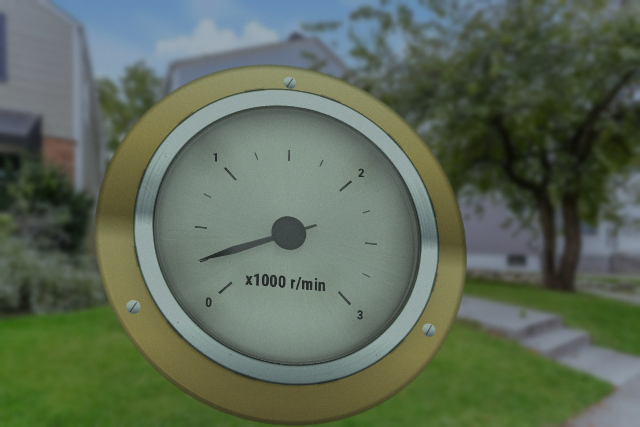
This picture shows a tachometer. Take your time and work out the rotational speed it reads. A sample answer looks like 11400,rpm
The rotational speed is 250,rpm
